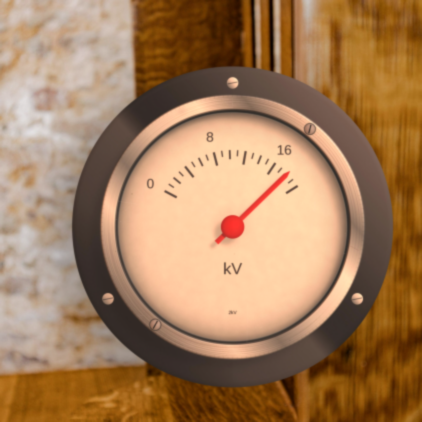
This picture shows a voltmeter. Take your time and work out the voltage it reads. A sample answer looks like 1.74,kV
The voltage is 18,kV
